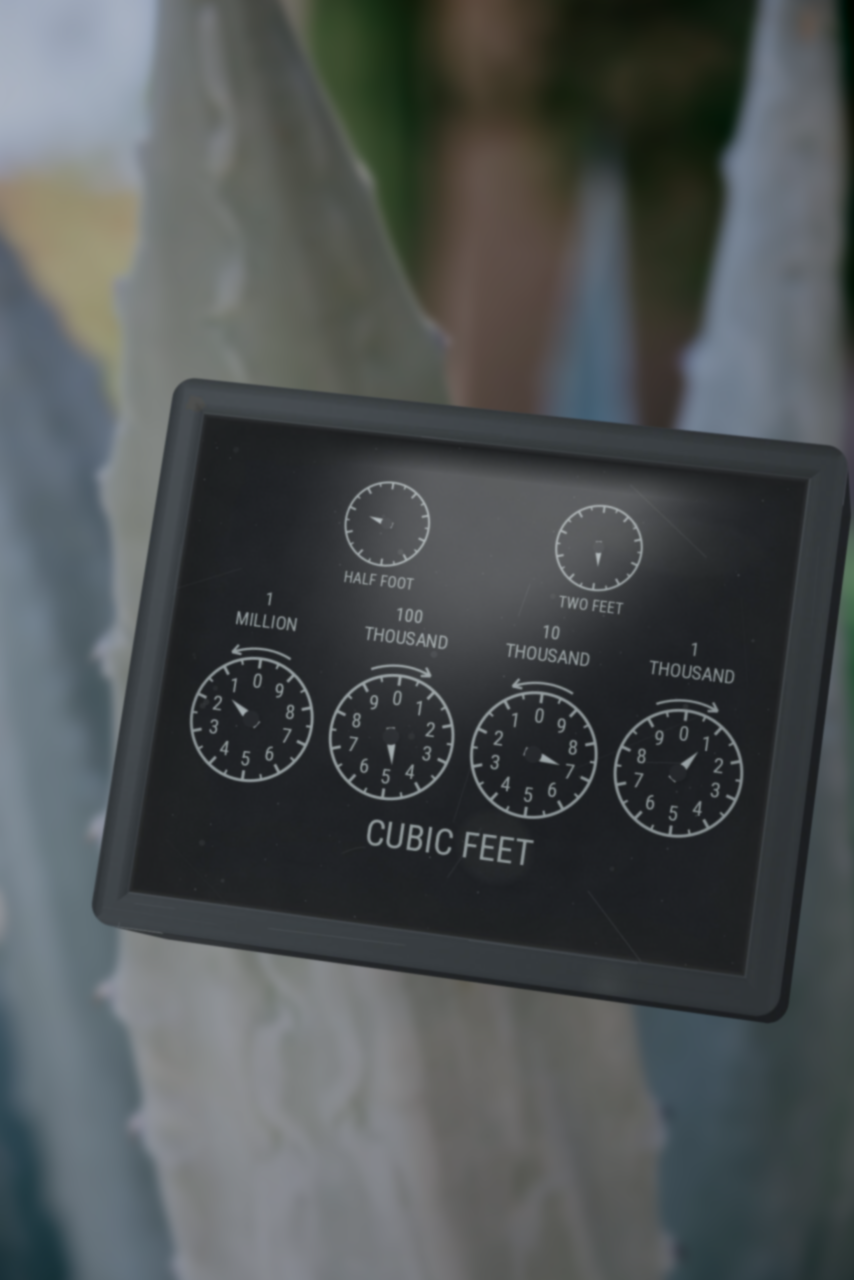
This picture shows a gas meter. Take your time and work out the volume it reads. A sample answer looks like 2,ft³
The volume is 147100,ft³
